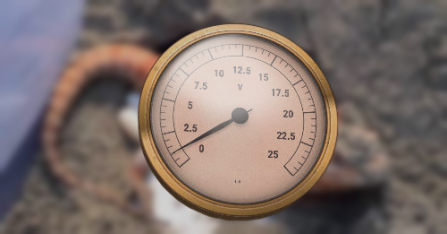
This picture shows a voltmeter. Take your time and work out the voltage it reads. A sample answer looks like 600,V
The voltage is 1,V
